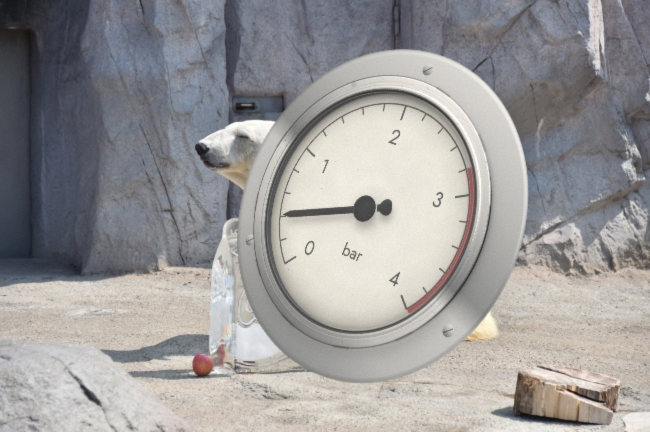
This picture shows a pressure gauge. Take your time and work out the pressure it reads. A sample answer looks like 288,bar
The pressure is 0.4,bar
